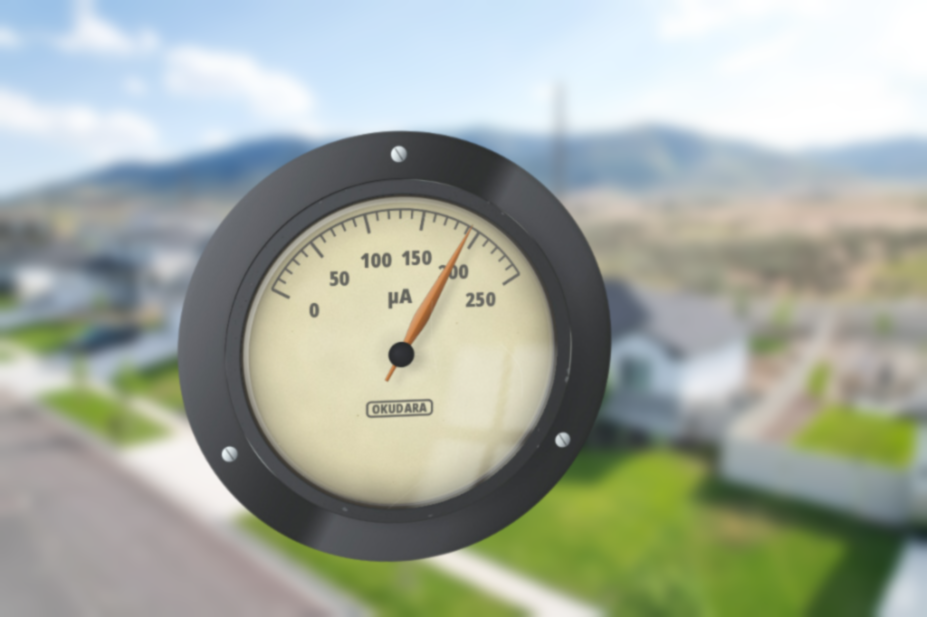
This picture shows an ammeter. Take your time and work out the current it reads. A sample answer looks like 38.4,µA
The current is 190,µA
